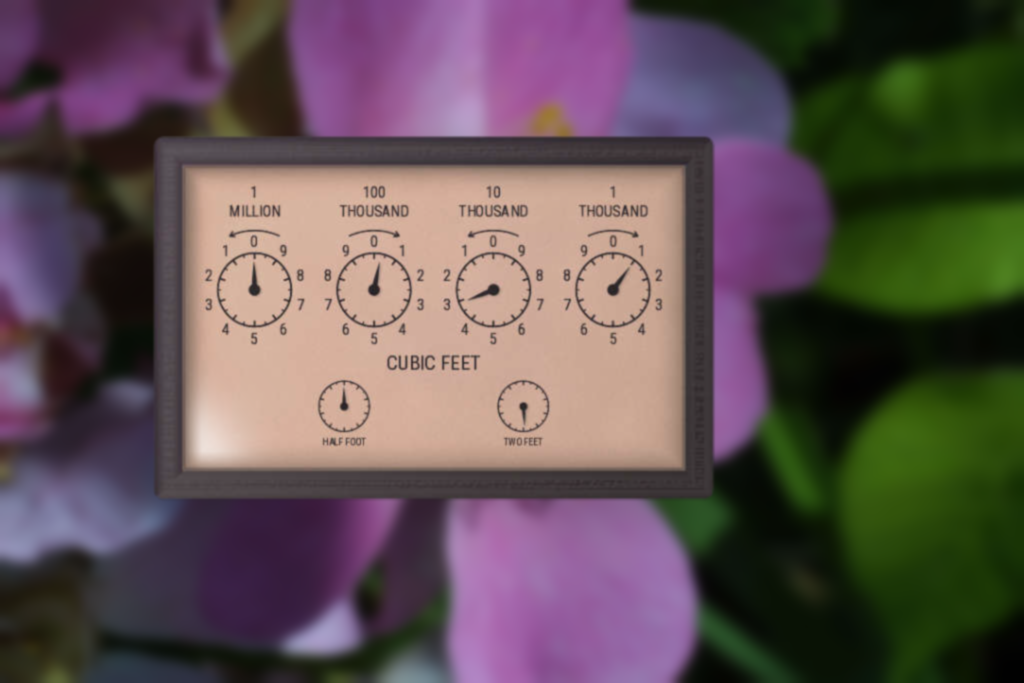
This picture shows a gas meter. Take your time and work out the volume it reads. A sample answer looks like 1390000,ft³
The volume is 3100,ft³
